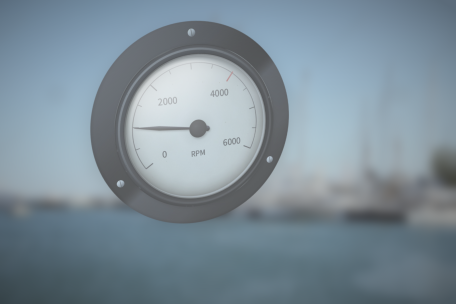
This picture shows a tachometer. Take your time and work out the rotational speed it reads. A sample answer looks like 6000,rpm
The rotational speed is 1000,rpm
